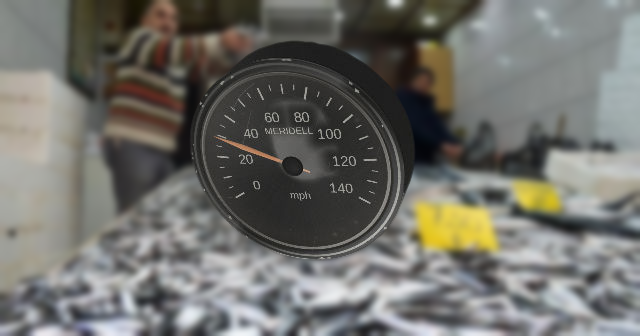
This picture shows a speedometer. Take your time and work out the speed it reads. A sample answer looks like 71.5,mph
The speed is 30,mph
